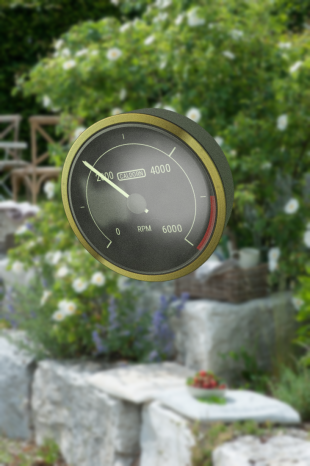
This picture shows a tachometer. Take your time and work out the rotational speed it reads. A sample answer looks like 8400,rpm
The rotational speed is 2000,rpm
